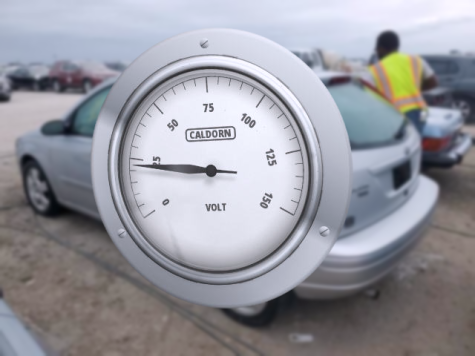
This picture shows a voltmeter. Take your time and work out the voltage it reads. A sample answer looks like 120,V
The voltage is 22.5,V
